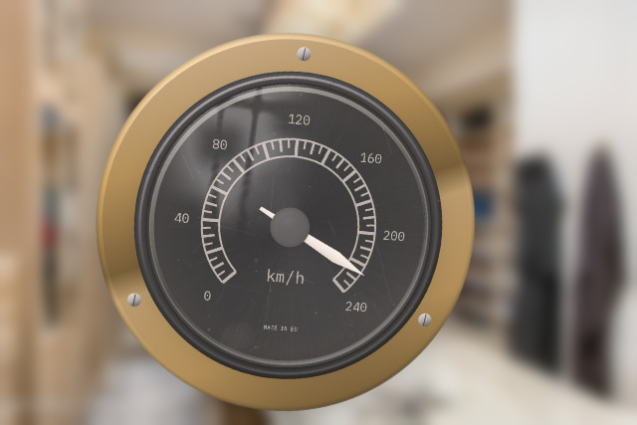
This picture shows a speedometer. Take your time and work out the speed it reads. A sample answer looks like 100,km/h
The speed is 225,km/h
